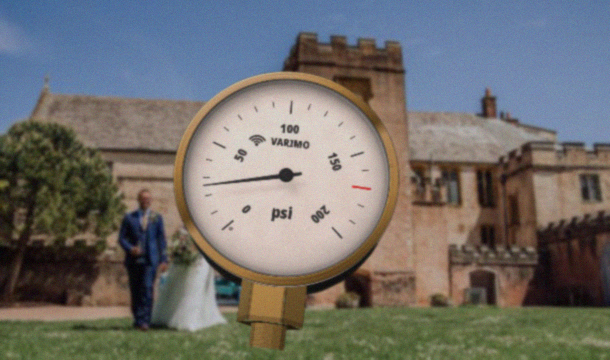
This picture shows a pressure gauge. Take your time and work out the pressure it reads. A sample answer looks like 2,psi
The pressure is 25,psi
